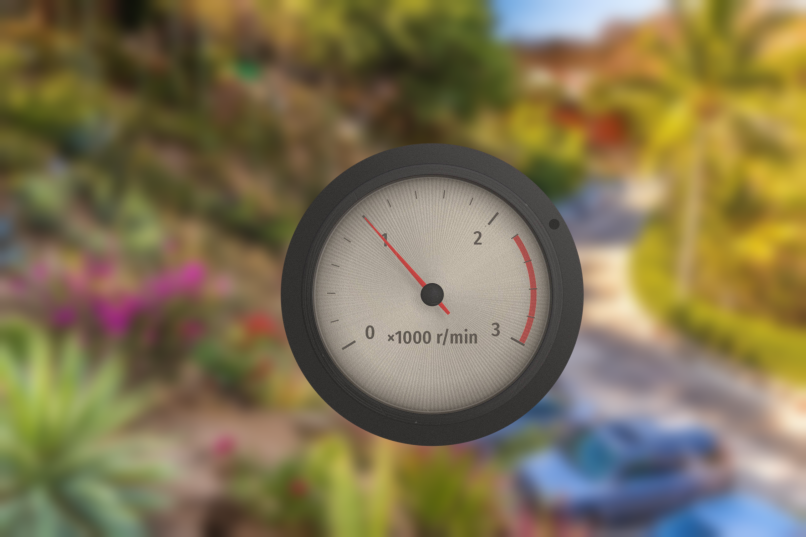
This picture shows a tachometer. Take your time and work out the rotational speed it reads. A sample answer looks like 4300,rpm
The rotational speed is 1000,rpm
